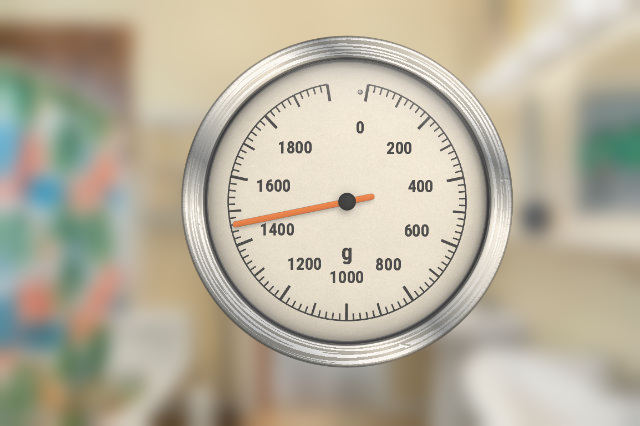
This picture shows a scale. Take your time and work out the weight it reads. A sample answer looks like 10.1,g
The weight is 1460,g
